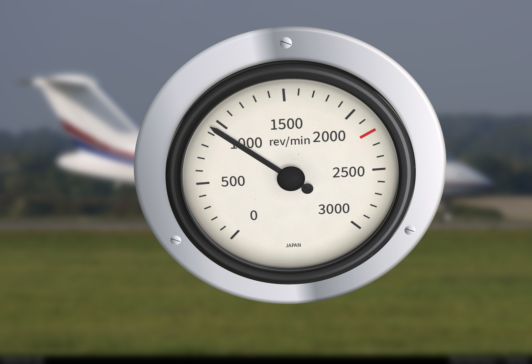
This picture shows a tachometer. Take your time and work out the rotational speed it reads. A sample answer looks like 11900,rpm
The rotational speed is 950,rpm
